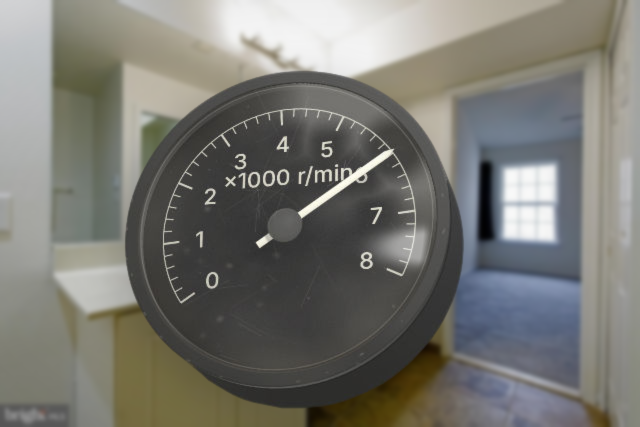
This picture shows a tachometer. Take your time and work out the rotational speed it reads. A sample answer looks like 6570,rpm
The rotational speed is 6000,rpm
